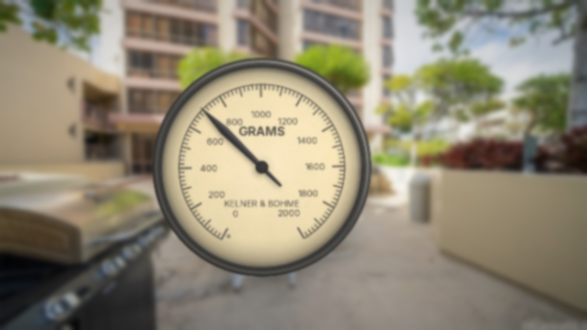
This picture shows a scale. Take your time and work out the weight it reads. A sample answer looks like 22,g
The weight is 700,g
